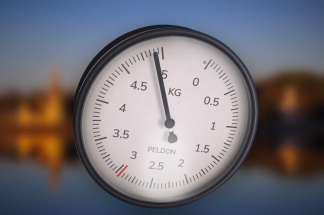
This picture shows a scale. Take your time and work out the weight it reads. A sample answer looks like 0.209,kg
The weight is 4.9,kg
